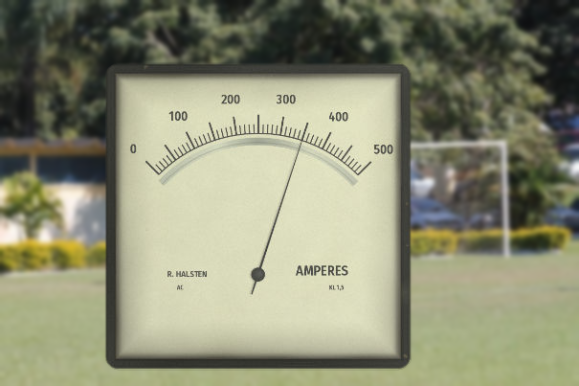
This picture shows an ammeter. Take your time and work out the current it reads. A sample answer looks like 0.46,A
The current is 350,A
